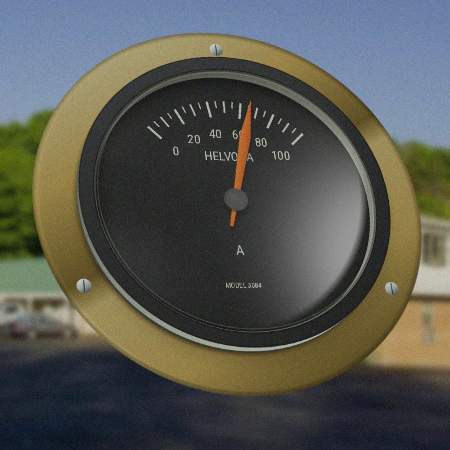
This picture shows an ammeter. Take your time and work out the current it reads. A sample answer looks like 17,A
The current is 65,A
